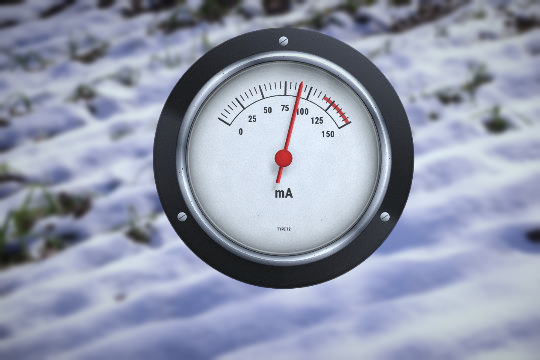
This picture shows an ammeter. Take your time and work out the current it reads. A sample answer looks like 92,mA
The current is 90,mA
